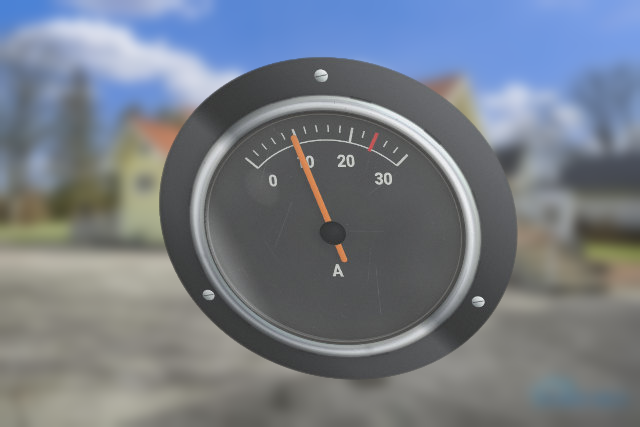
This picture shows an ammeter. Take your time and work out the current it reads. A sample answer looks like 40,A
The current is 10,A
